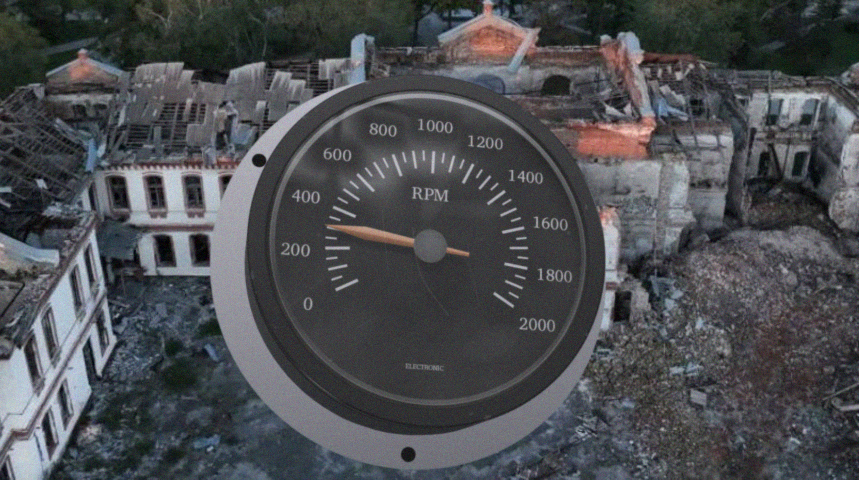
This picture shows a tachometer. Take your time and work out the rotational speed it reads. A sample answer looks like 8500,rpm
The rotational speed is 300,rpm
